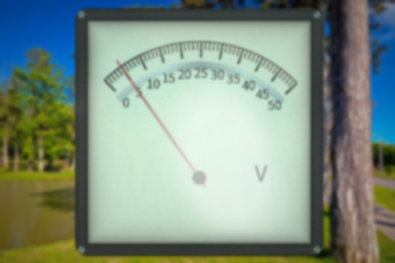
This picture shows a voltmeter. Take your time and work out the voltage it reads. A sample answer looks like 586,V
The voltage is 5,V
